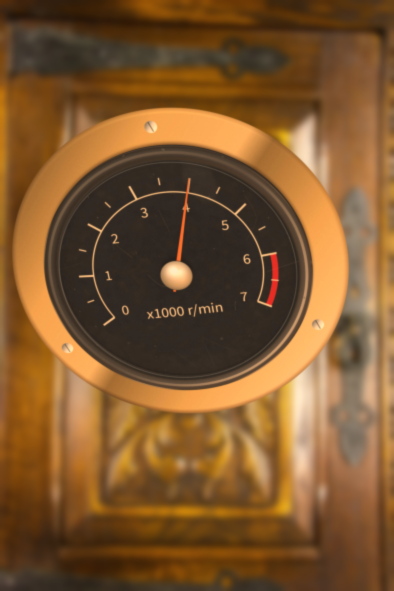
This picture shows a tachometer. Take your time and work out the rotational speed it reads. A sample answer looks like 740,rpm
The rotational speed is 4000,rpm
